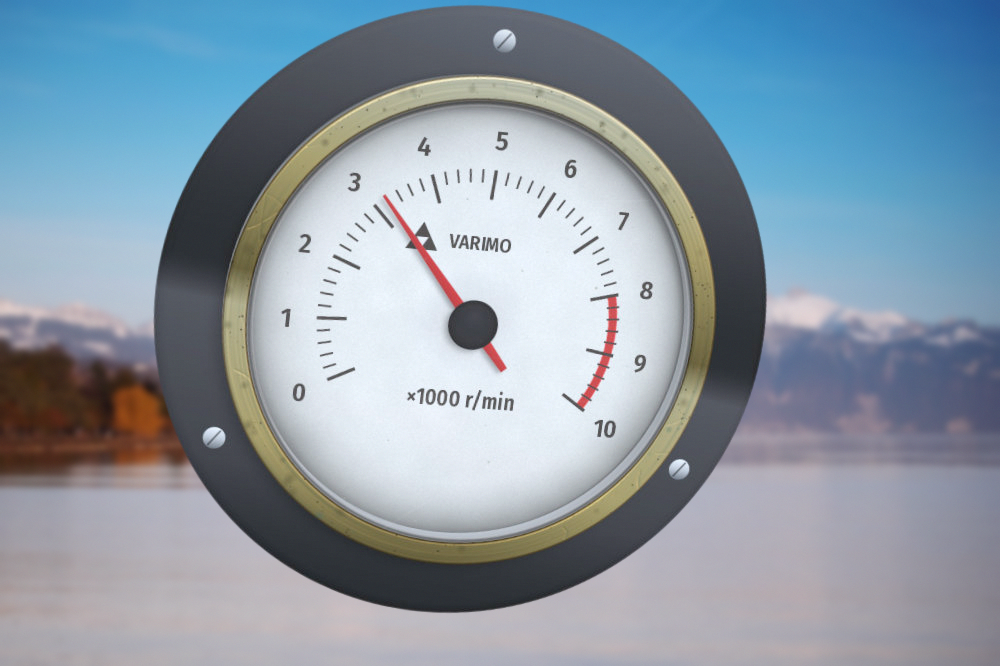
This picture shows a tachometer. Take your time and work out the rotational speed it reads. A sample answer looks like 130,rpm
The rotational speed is 3200,rpm
